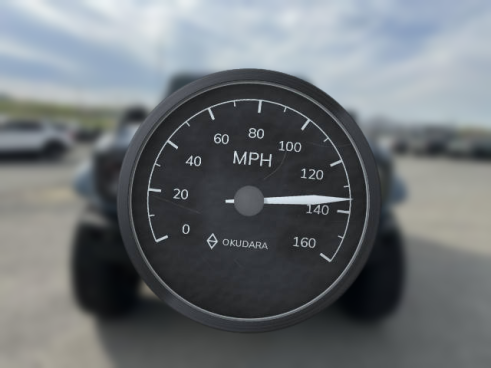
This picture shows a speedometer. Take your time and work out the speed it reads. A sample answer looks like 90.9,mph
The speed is 135,mph
